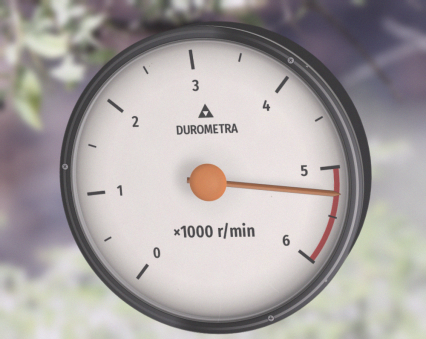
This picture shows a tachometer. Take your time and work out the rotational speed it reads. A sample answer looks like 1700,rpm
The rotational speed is 5250,rpm
